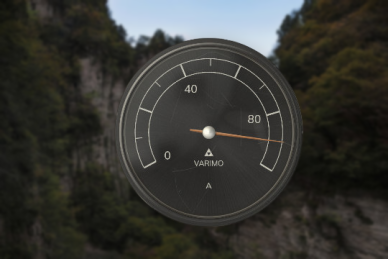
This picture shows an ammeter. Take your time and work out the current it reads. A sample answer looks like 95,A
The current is 90,A
